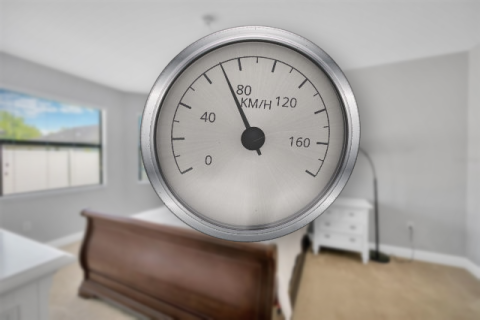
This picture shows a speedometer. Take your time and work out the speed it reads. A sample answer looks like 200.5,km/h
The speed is 70,km/h
